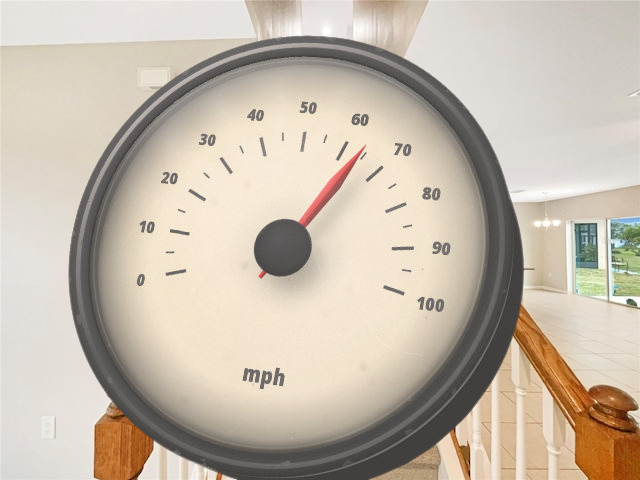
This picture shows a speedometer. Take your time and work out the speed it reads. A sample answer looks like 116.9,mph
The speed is 65,mph
